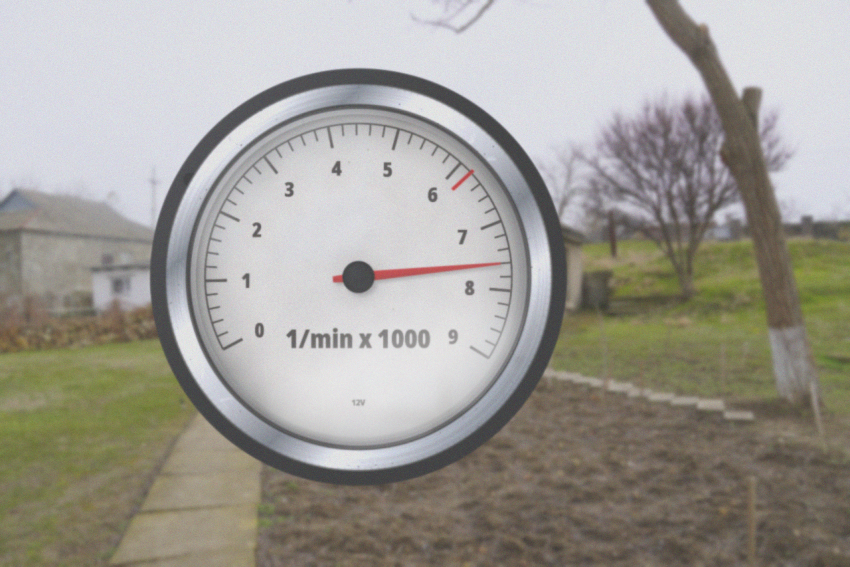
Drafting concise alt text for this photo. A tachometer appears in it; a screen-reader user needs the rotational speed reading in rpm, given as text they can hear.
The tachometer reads 7600 rpm
